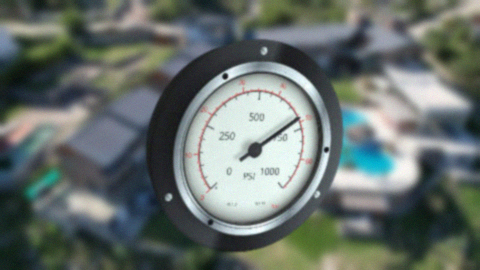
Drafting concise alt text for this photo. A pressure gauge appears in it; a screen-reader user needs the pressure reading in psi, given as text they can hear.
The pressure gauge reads 700 psi
